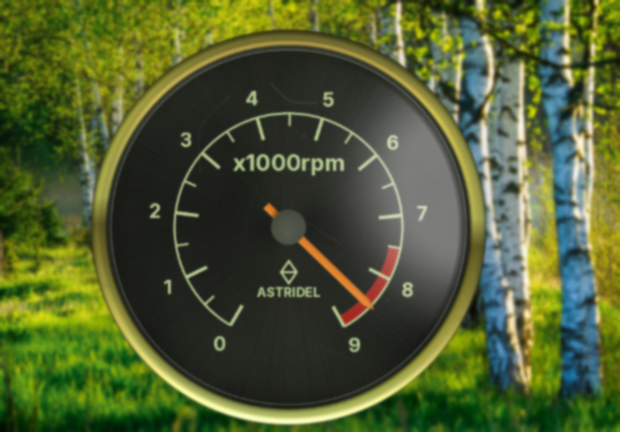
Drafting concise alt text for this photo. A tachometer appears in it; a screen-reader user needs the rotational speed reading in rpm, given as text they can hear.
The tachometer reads 8500 rpm
